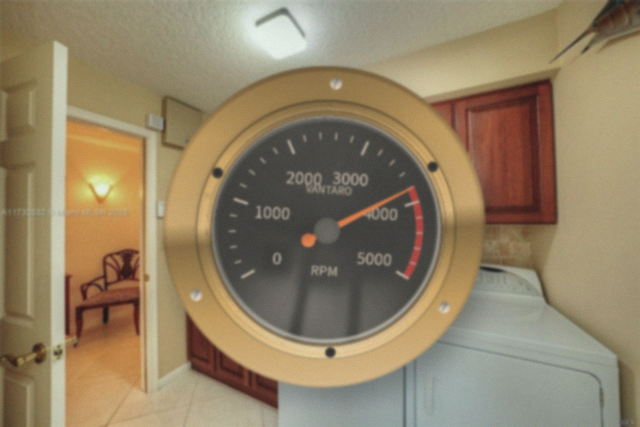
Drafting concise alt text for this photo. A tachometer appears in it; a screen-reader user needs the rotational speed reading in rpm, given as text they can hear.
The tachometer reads 3800 rpm
